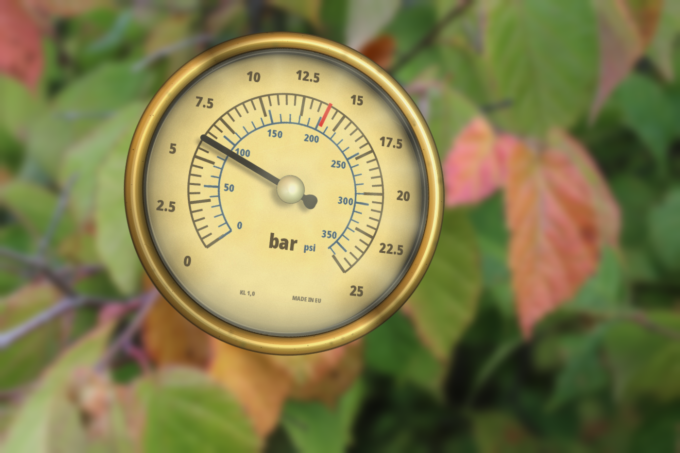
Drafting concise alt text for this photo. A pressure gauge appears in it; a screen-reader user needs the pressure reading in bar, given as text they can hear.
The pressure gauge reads 6 bar
